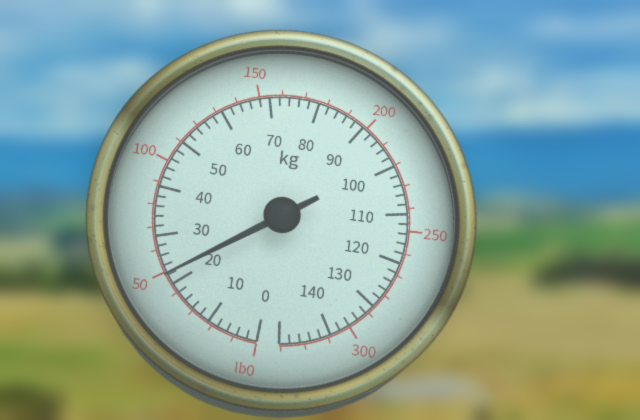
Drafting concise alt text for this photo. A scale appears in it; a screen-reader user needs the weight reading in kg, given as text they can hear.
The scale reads 22 kg
